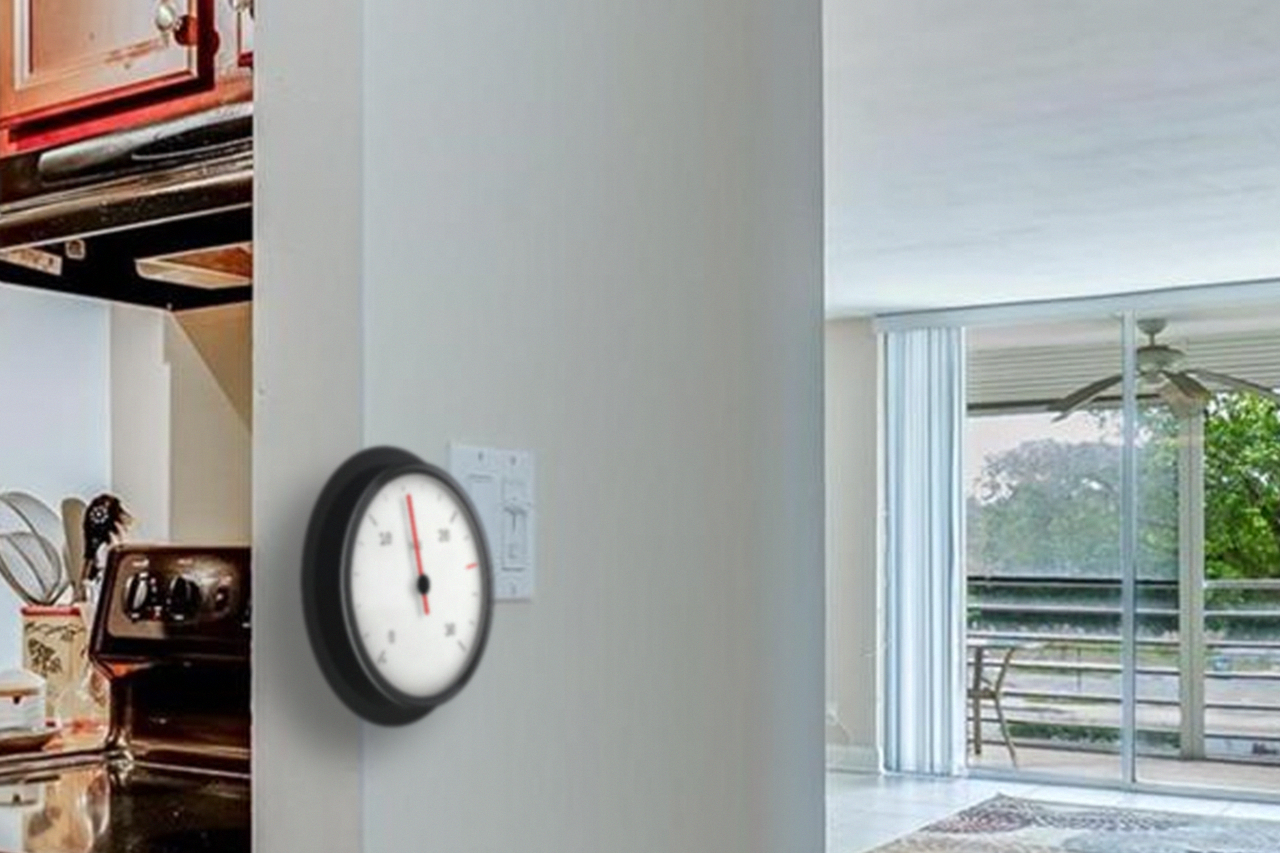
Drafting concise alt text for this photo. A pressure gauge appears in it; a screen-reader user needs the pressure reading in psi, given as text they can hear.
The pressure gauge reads 14 psi
